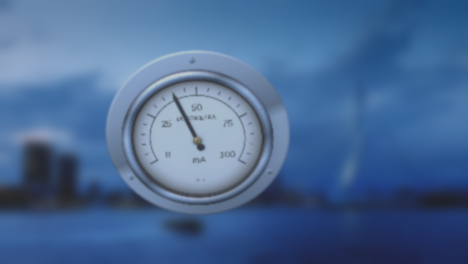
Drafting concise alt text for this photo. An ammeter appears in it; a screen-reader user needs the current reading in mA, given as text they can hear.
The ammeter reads 40 mA
